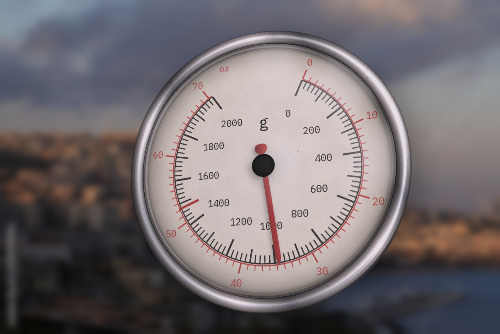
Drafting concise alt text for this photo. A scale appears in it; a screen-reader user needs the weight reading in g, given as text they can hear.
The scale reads 980 g
